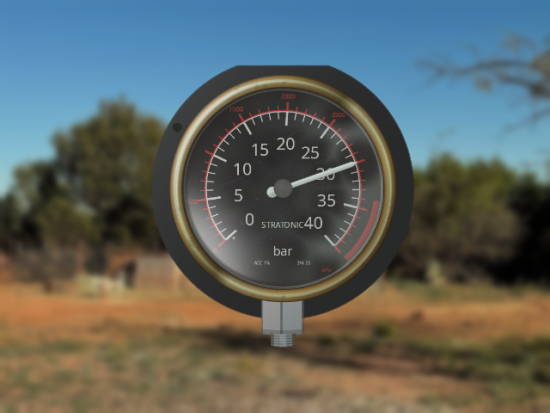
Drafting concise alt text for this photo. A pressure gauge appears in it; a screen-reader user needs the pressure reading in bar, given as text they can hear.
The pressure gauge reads 30 bar
